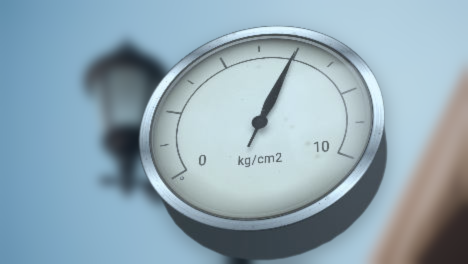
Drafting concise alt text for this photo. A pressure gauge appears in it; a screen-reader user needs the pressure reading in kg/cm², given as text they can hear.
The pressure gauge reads 6 kg/cm²
